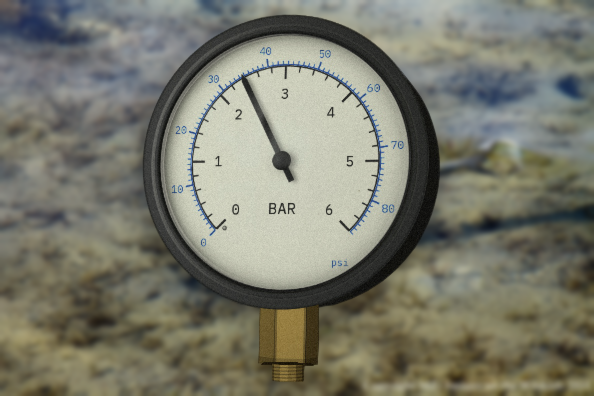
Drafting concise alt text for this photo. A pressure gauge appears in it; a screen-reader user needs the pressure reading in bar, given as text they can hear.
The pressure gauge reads 2.4 bar
